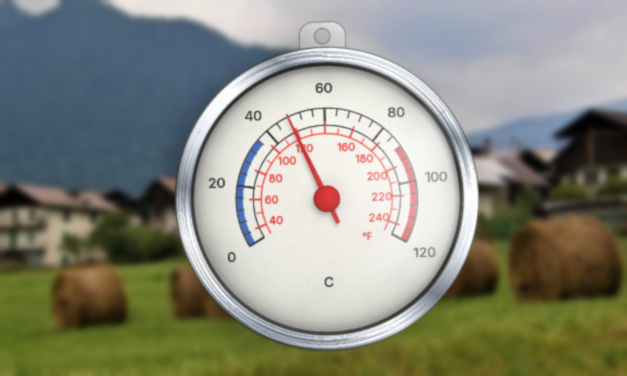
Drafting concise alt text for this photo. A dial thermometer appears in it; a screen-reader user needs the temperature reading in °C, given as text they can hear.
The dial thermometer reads 48 °C
